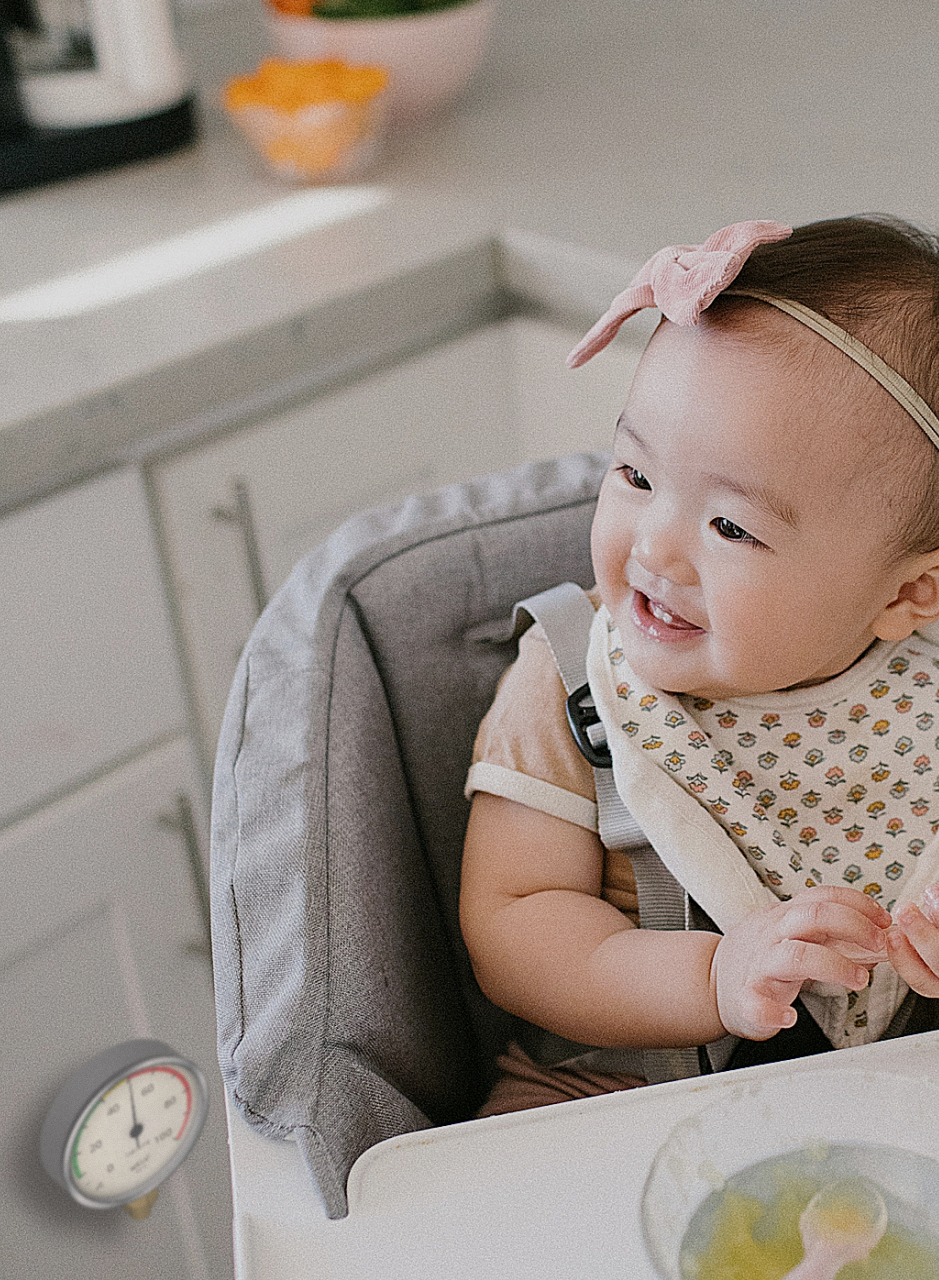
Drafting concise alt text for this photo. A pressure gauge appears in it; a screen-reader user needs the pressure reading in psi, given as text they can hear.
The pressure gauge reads 50 psi
